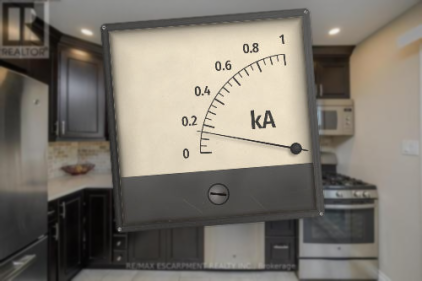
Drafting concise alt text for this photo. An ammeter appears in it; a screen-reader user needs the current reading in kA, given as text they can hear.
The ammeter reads 0.15 kA
